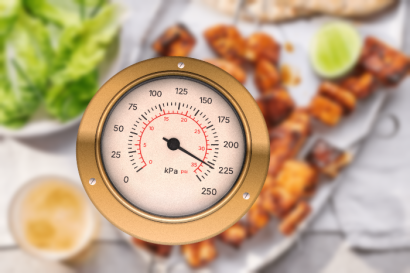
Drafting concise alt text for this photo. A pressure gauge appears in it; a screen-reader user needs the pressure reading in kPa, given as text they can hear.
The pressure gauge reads 230 kPa
